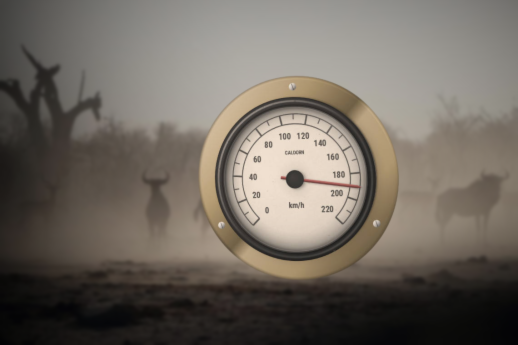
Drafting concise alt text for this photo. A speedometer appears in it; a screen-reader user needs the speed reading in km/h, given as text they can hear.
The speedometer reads 190 km/h
